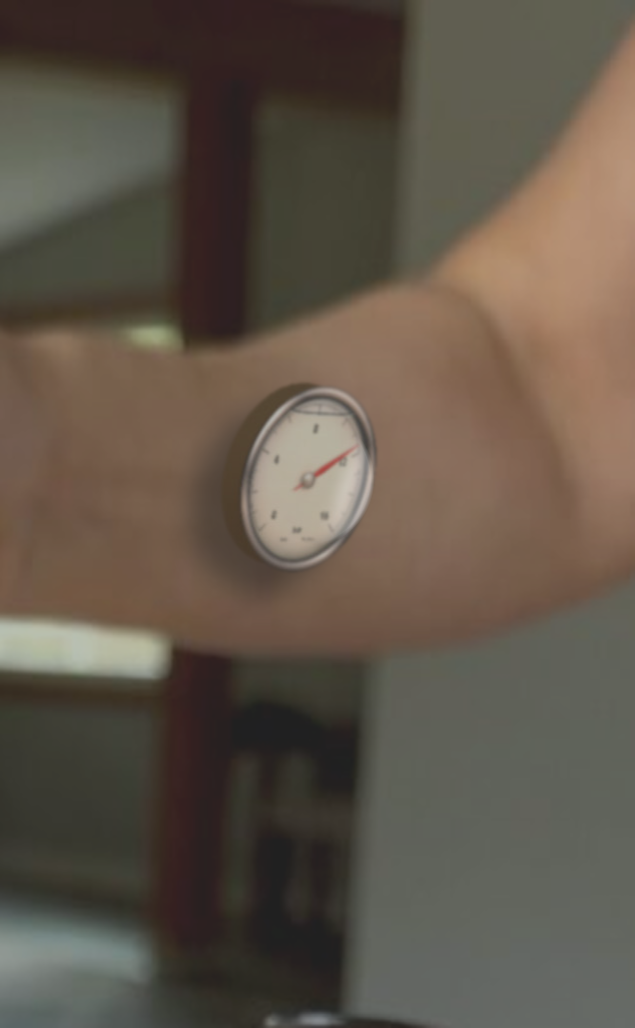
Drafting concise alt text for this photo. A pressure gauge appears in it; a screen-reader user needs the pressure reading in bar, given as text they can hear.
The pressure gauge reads 11.5 bar
